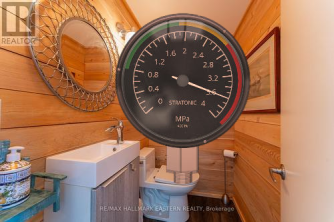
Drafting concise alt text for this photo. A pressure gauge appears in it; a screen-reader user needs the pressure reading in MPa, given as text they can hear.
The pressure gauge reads 3.6 MPa
